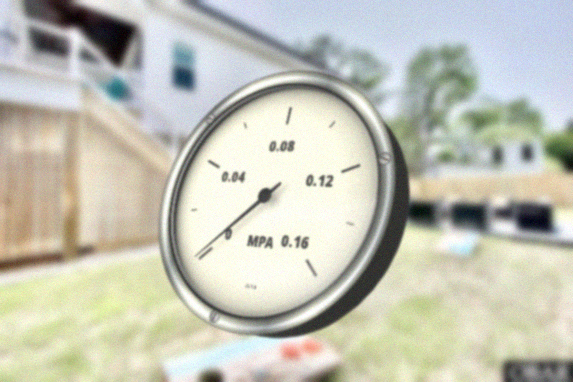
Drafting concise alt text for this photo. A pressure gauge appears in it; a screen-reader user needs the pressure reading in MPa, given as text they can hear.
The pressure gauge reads 0 MPa
